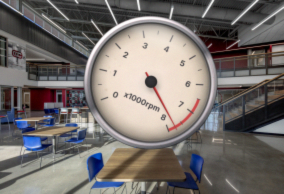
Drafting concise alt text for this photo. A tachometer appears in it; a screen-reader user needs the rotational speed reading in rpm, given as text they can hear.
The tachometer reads 7750 rpm
